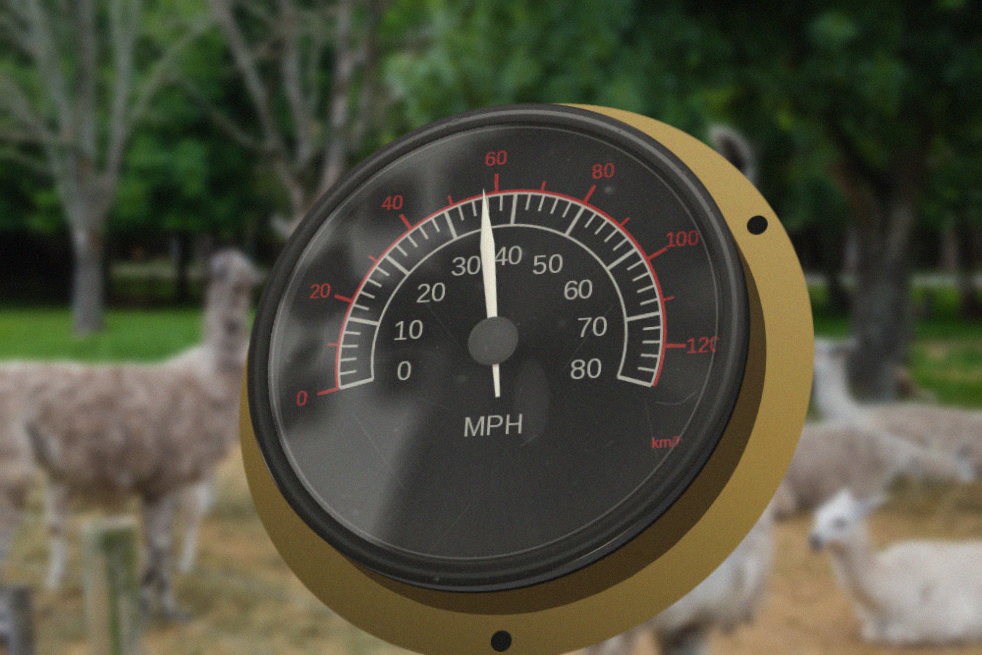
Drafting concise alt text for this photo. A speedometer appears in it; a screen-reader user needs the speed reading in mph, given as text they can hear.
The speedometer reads 36 mph
